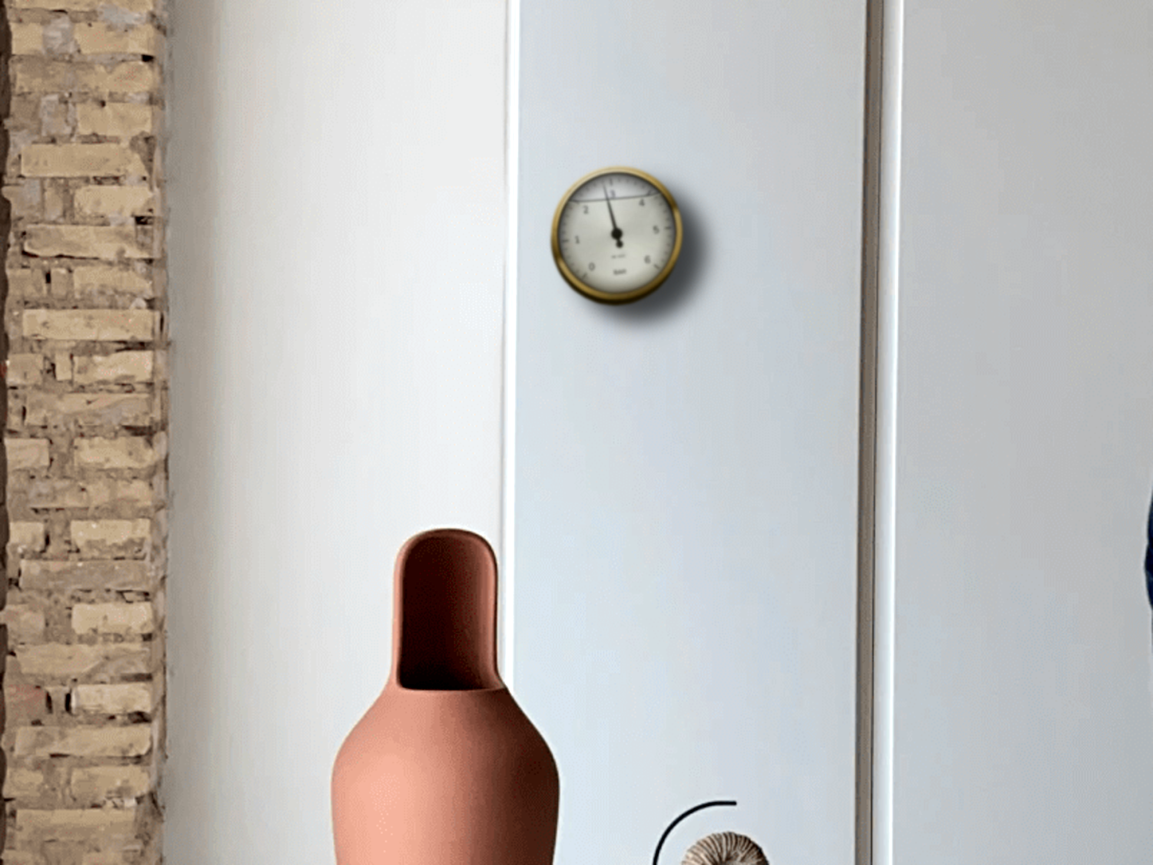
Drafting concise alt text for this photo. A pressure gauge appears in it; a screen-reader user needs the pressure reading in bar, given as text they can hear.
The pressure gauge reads 2.8 bar
